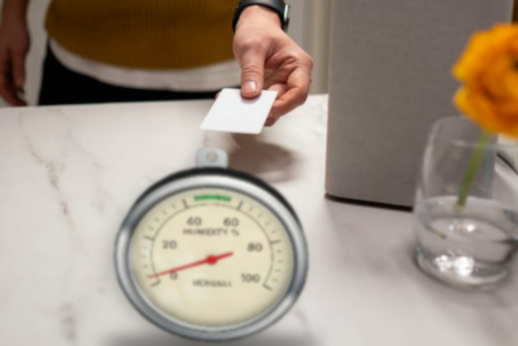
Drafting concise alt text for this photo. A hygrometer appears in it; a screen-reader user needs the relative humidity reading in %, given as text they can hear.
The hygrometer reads 4 %
